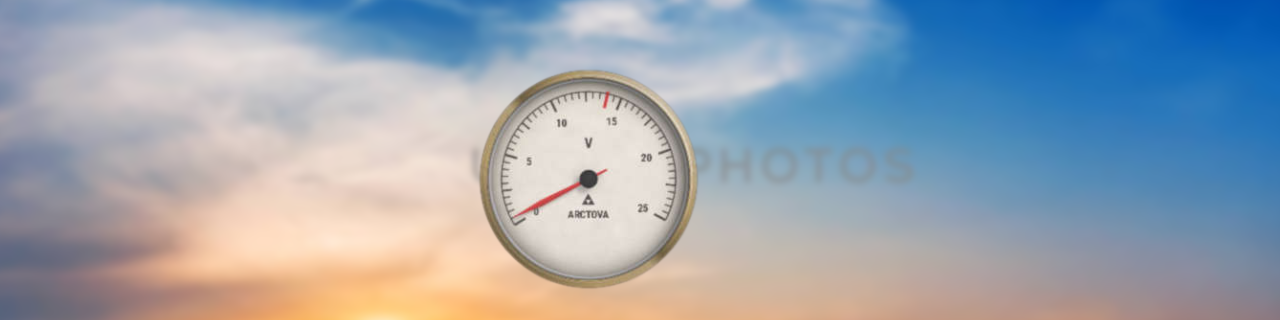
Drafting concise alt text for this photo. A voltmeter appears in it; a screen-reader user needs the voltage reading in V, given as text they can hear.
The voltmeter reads 0.5 V
